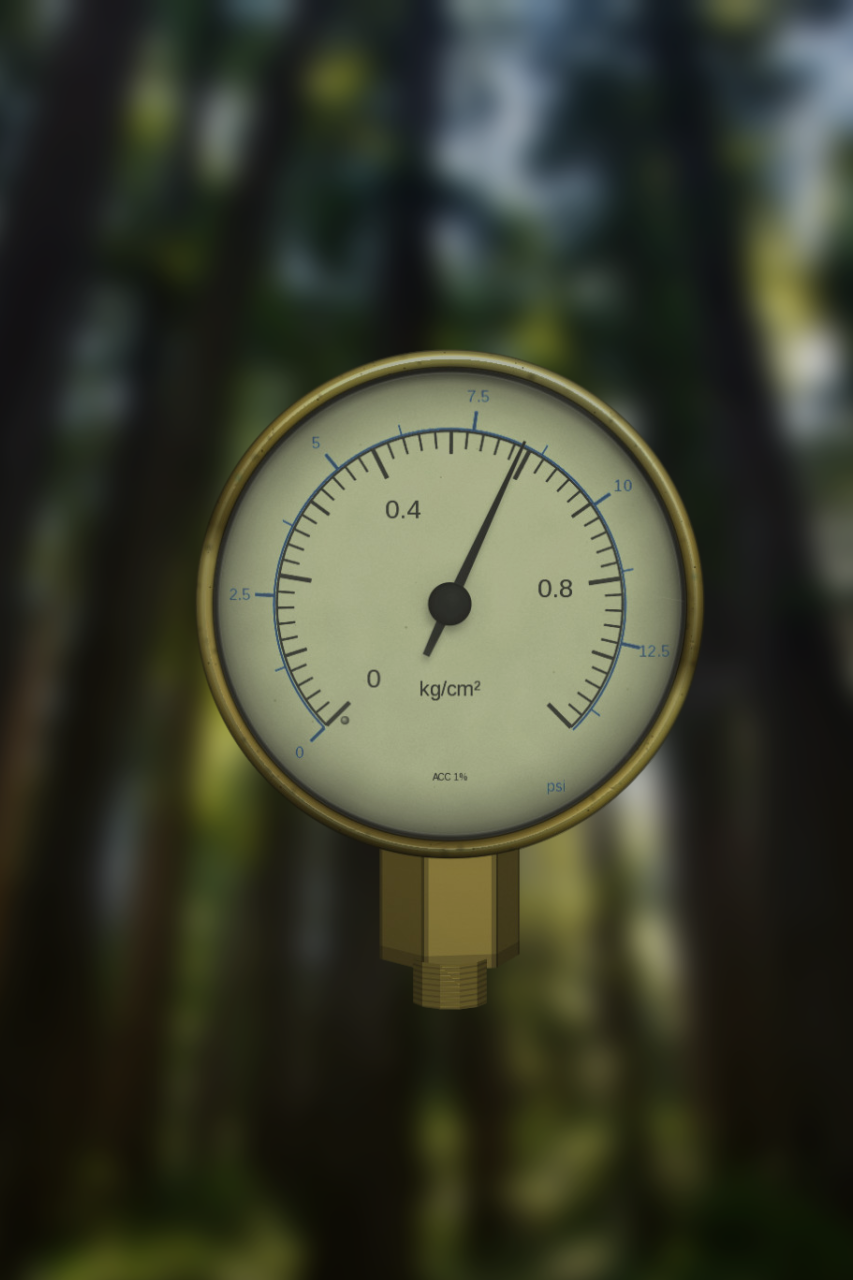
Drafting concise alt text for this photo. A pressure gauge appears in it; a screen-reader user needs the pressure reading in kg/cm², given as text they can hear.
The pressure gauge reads 0.59 kg/cm²
